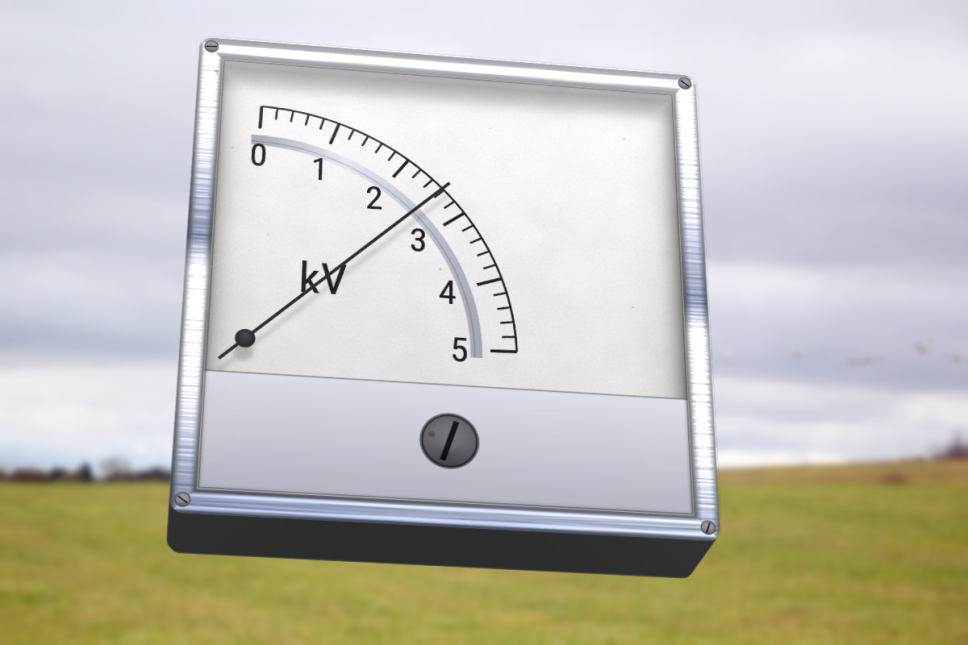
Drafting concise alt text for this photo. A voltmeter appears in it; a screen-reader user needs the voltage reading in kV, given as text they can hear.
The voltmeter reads 2.6 kV
